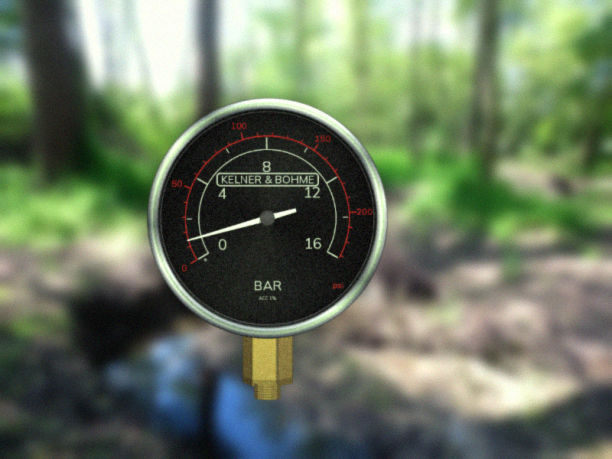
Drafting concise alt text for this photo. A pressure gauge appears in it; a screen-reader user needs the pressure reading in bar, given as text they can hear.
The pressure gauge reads 1 bar
